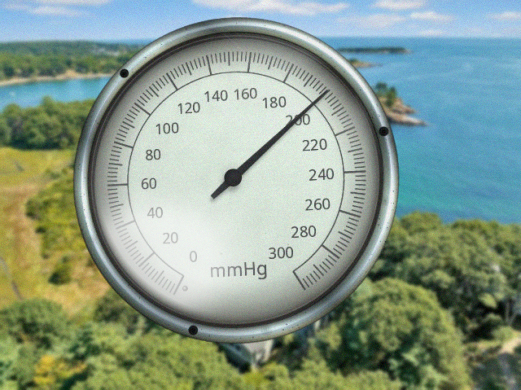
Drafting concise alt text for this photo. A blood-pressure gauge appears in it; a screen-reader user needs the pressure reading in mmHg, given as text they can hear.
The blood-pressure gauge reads 200 mmHg
